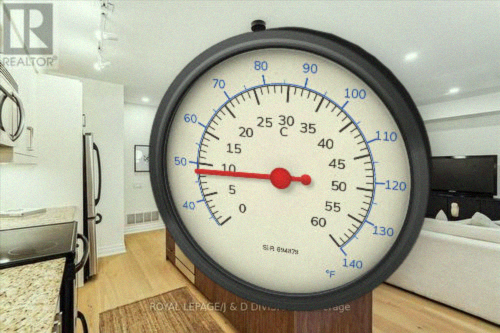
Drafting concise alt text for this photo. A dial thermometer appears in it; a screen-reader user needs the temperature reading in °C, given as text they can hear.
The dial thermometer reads 9 °C
